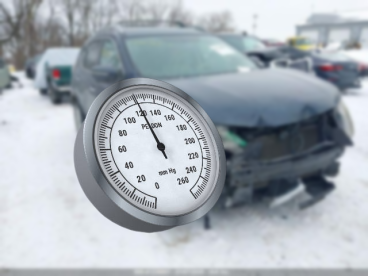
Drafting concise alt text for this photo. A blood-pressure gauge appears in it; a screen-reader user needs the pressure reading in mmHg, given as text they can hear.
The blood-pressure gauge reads 120 mmHg
